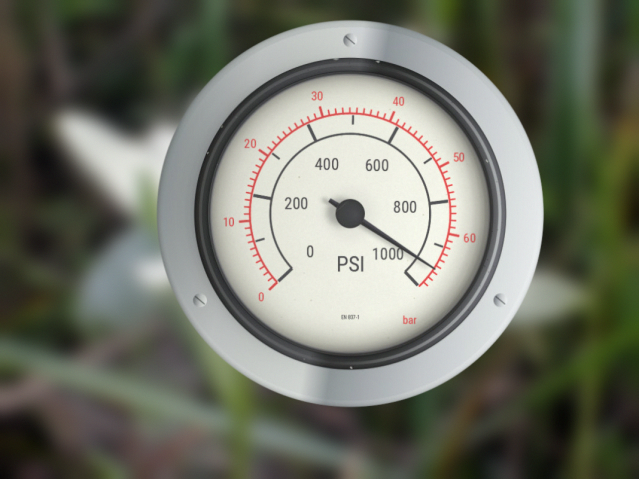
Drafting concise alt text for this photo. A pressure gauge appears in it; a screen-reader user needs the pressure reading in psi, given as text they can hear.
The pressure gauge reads 950 psi
